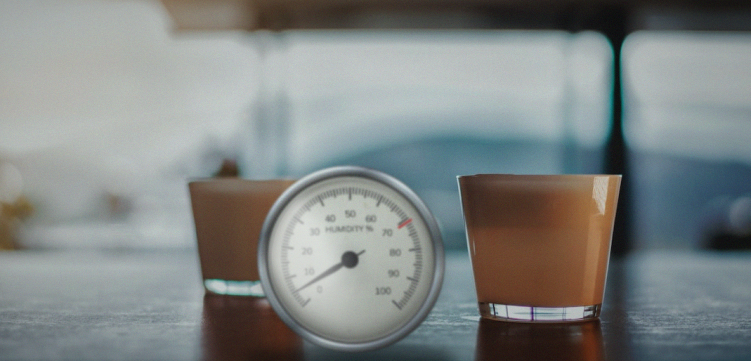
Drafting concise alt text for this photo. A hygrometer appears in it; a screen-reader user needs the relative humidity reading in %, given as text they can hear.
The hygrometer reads 5 %
